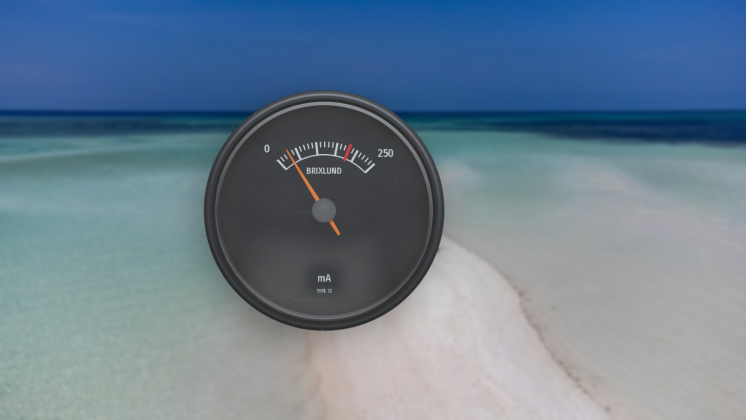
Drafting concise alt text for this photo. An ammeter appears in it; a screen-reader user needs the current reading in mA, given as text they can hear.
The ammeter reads 30 mA
